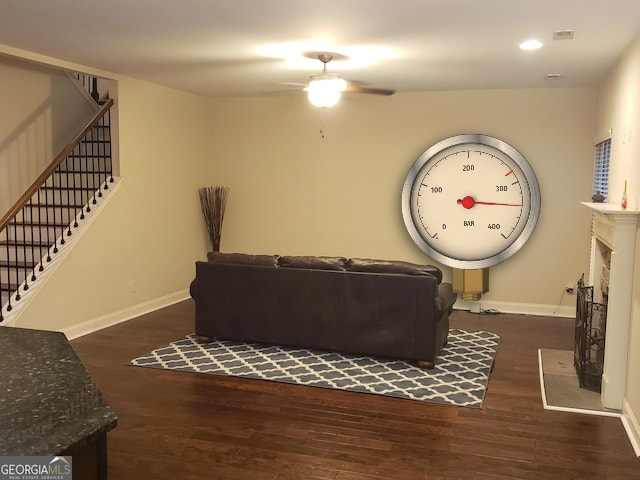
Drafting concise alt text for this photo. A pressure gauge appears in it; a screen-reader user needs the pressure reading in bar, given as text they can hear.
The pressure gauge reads 340 bar
